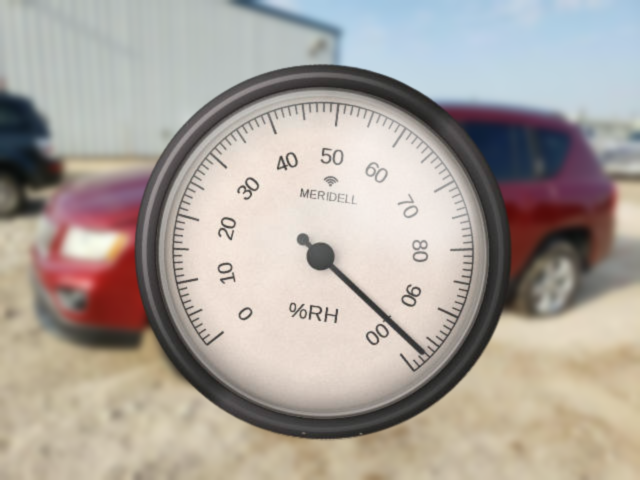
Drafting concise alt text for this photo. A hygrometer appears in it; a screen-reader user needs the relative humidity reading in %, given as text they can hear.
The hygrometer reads 97 %
